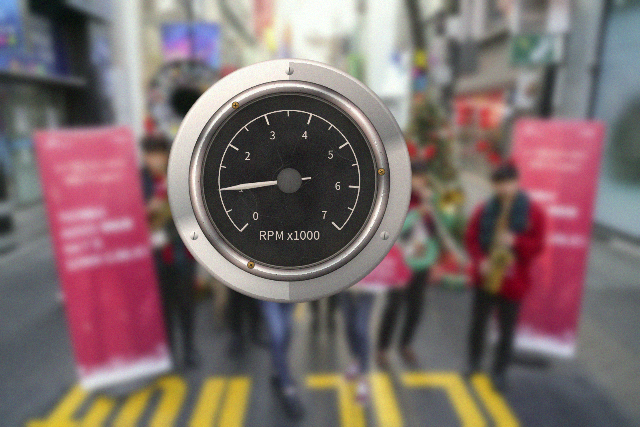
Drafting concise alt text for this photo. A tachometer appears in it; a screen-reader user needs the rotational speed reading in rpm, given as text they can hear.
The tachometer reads 1000 rpm
